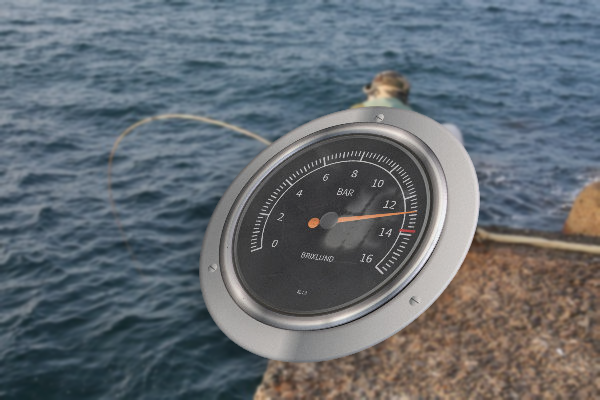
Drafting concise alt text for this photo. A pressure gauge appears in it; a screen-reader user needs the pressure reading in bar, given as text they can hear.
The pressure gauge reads 13 bar
